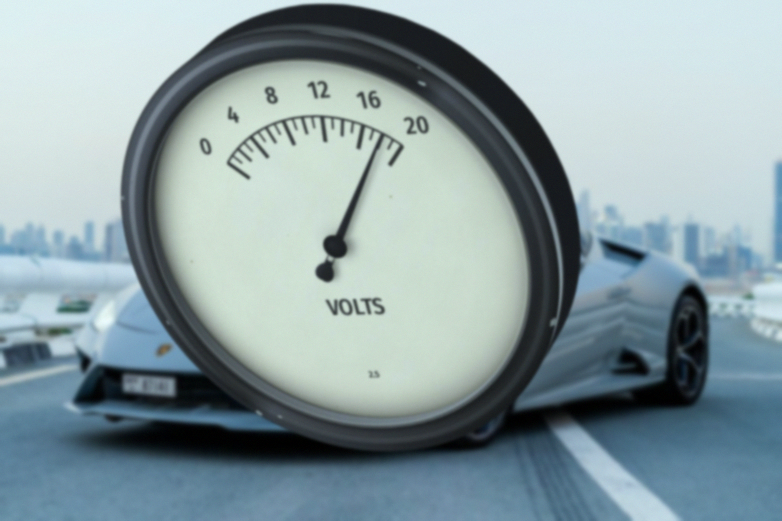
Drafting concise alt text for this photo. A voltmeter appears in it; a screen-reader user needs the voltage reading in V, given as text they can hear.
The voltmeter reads 18 V
